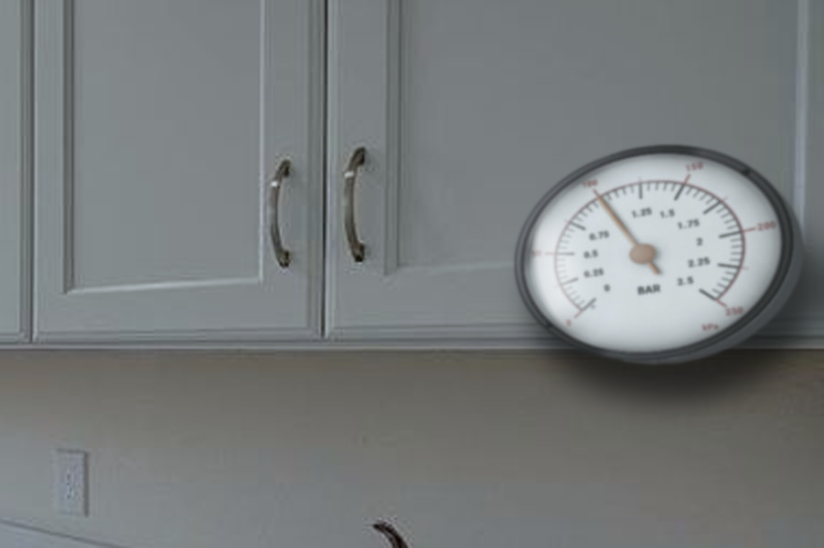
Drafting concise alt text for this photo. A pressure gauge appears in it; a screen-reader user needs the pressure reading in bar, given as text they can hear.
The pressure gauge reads 1 bar
